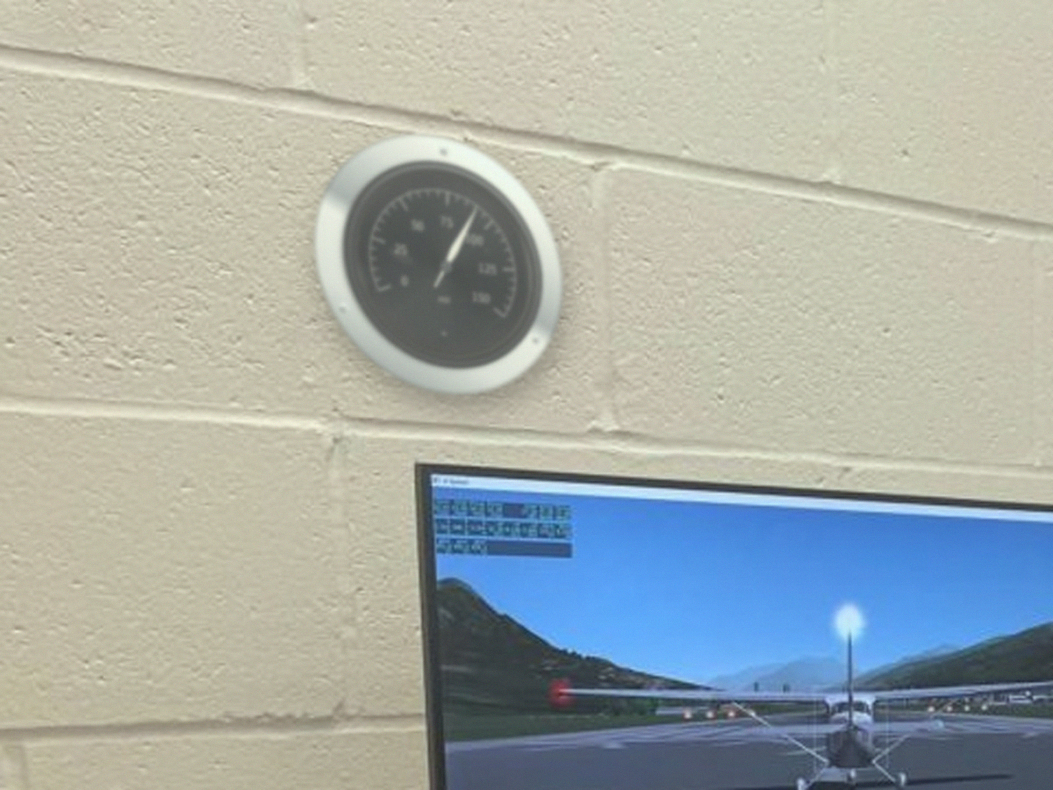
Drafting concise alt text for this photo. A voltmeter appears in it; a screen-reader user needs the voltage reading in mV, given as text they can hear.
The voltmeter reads 90 mV
